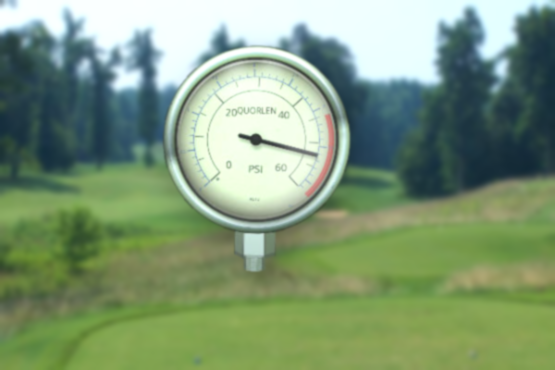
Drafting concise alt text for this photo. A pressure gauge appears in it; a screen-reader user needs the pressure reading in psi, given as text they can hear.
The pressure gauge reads 52.5 psi
